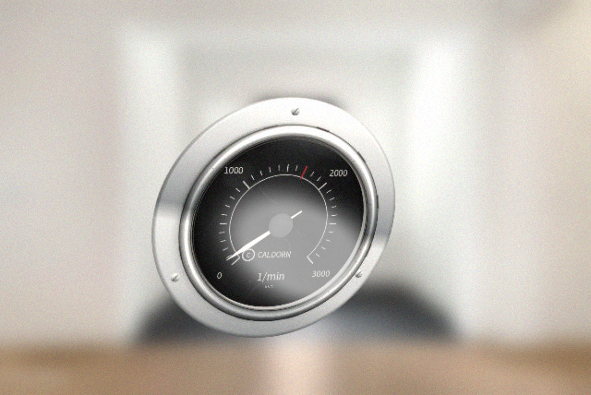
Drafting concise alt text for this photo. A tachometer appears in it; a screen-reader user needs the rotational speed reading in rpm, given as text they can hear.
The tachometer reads 100 rpm
